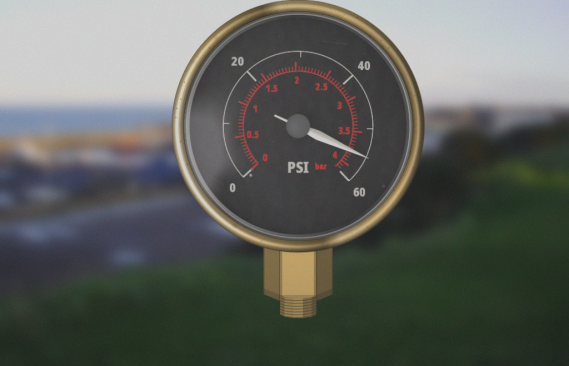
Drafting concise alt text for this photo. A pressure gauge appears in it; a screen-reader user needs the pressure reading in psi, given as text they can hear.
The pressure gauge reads 55 psi
